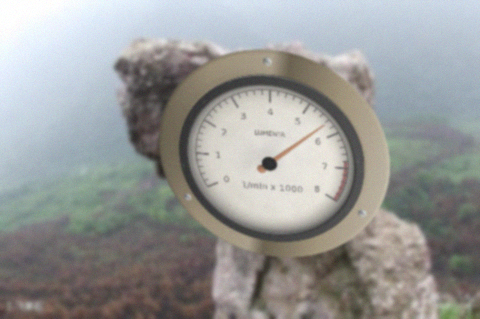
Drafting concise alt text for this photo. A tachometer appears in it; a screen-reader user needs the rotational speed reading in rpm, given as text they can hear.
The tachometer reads 5600 rpm
